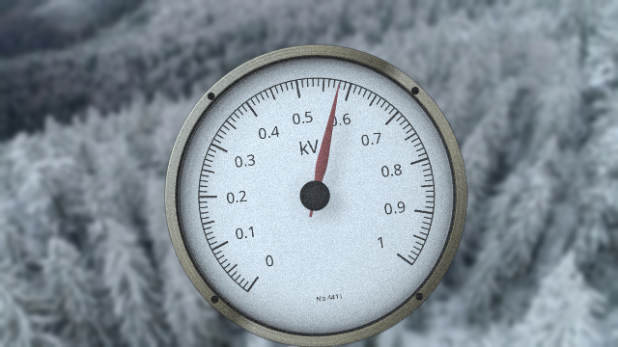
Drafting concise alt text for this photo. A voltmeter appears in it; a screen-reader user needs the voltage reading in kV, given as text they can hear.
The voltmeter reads 0.58 kV
